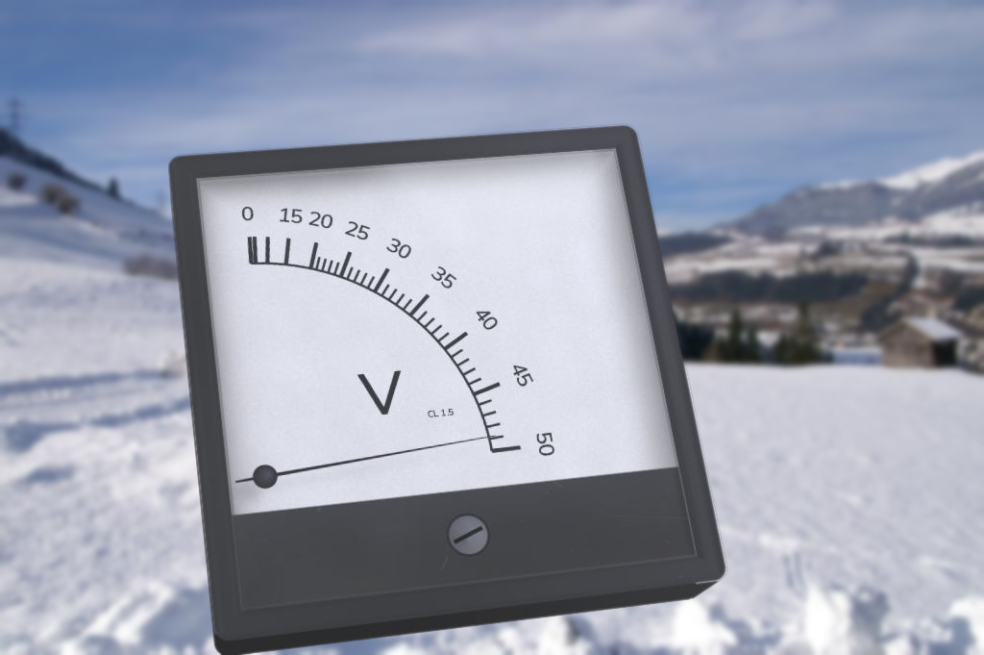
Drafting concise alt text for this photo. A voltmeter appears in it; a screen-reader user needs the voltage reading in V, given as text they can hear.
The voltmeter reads 49 V
